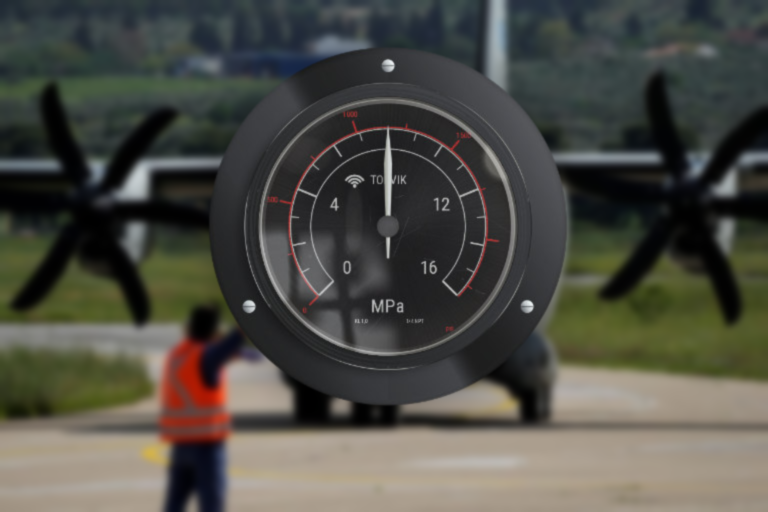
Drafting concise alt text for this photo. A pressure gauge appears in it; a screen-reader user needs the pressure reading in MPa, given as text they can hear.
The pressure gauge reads 8 MPa
